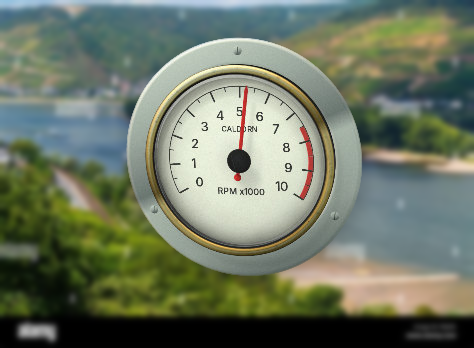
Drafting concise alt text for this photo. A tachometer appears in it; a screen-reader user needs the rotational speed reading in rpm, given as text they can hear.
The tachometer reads 5250 rpm
